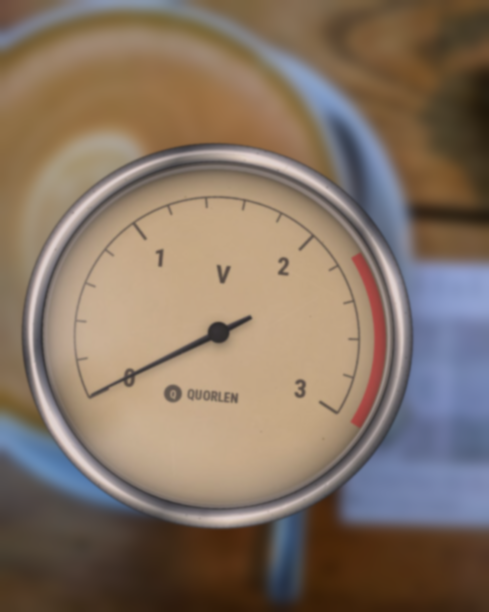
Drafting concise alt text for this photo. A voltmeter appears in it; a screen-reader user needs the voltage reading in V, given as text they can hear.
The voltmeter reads 0 V
